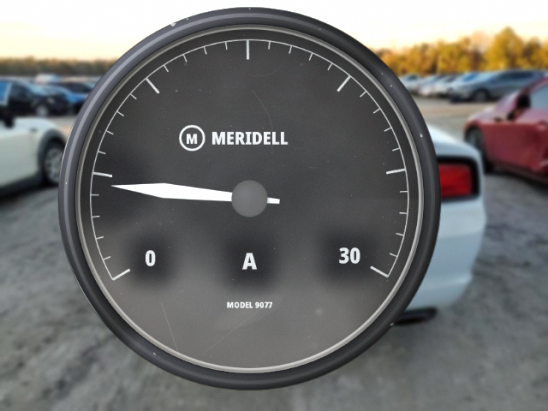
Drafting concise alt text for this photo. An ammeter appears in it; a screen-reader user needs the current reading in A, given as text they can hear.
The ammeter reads 4.5 A
